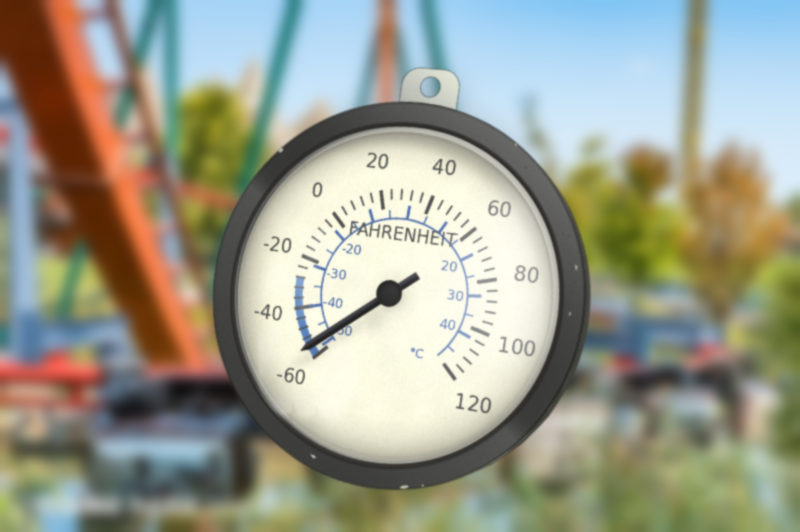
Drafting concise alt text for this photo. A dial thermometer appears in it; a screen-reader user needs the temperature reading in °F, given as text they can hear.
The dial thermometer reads -56 °F
